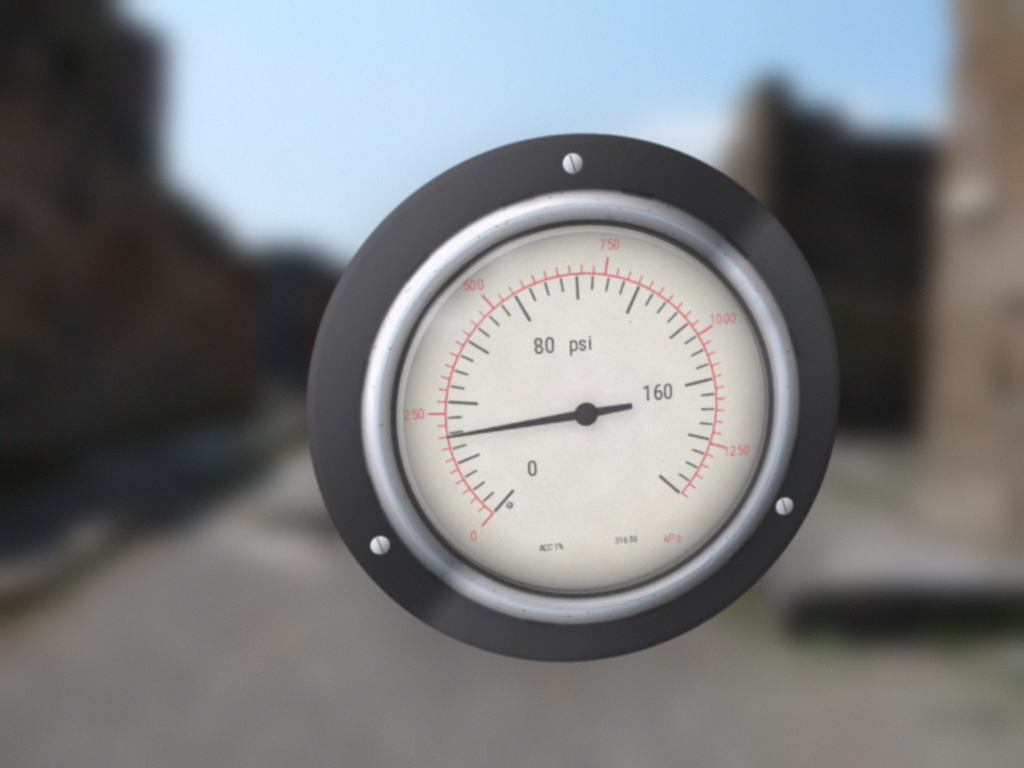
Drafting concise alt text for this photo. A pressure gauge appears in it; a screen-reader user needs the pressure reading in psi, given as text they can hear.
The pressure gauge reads 30 psi
